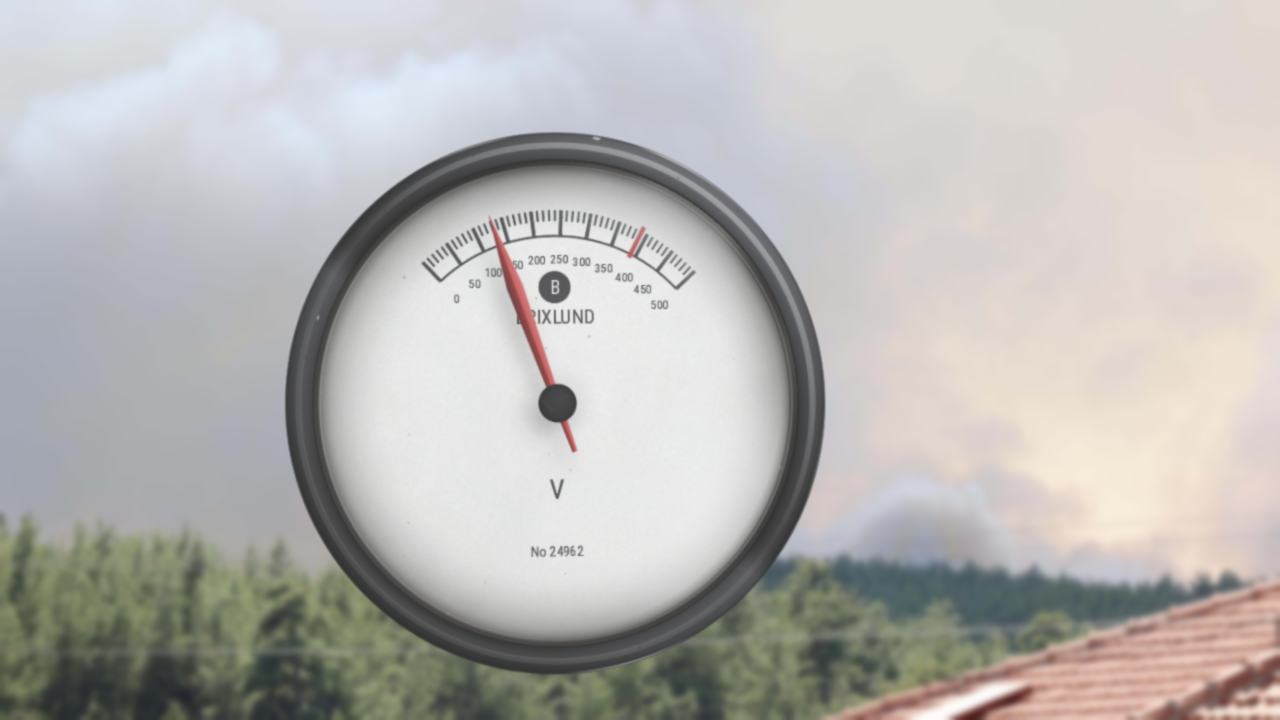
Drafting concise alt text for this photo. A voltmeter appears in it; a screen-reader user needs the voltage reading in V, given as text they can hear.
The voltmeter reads 130 V
